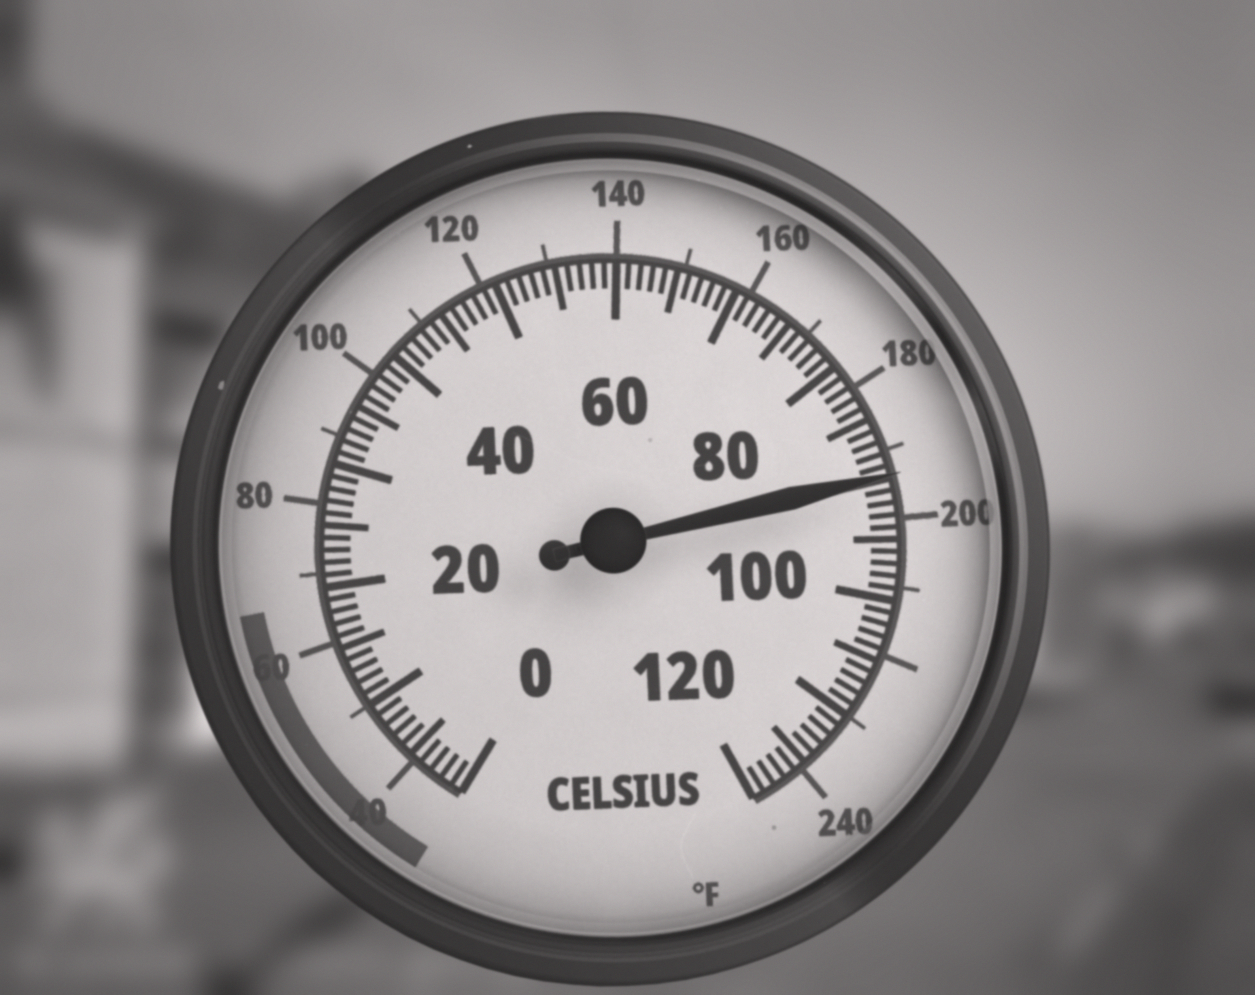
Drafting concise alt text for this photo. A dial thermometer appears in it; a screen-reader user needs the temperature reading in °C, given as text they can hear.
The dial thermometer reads 90 °C
